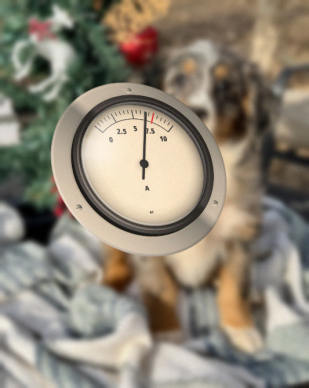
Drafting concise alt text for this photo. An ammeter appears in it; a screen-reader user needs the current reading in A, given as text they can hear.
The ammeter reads 6.5 A
